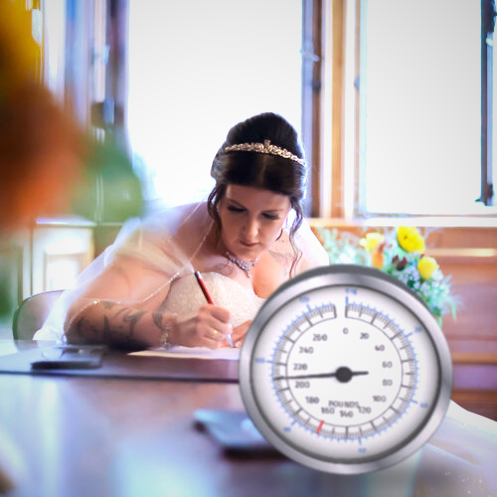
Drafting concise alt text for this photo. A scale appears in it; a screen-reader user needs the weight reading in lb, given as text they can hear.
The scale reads 210 lb
